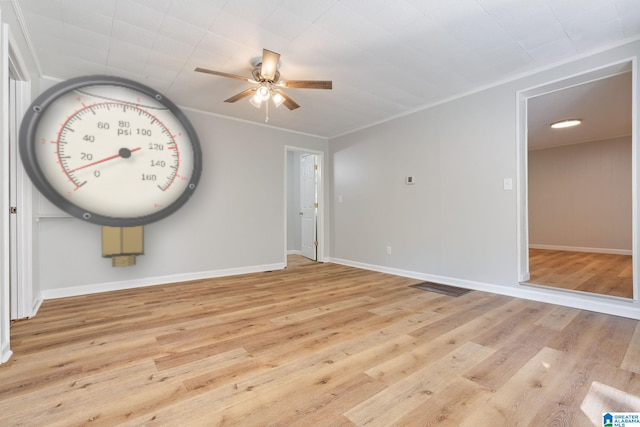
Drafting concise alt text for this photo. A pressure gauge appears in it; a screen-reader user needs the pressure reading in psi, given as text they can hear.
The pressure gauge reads 10 psi
